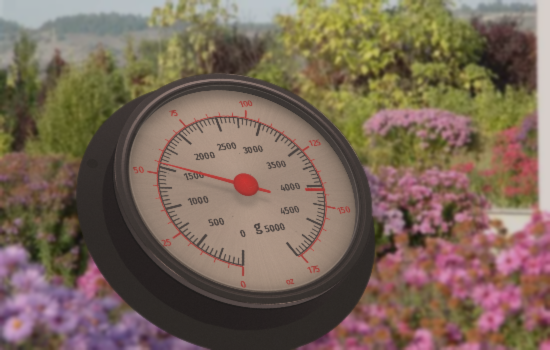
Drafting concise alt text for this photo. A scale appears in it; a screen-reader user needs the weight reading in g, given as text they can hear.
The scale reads 1500 g
